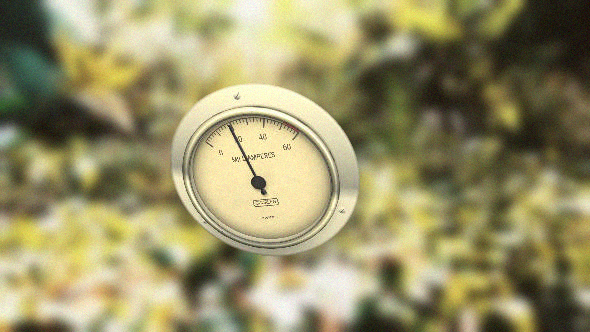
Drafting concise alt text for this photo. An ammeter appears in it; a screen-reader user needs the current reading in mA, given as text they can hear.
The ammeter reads 20 mA
